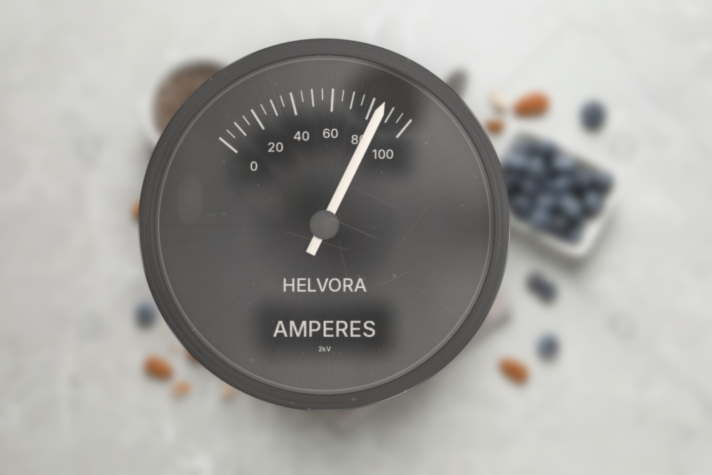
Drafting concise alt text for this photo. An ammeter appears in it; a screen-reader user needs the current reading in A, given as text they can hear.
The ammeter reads 85 A
